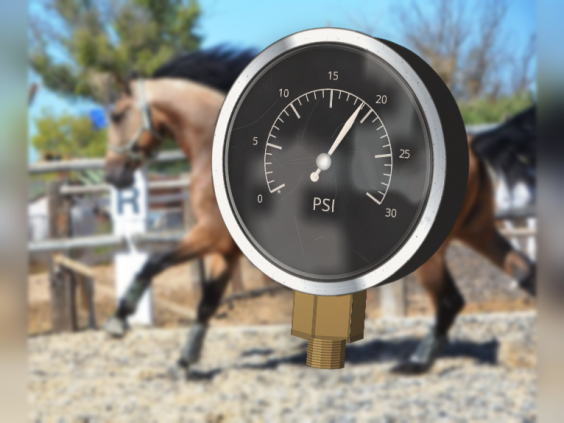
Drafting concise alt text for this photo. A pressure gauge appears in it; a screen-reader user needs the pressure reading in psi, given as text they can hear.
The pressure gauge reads 19 psi
